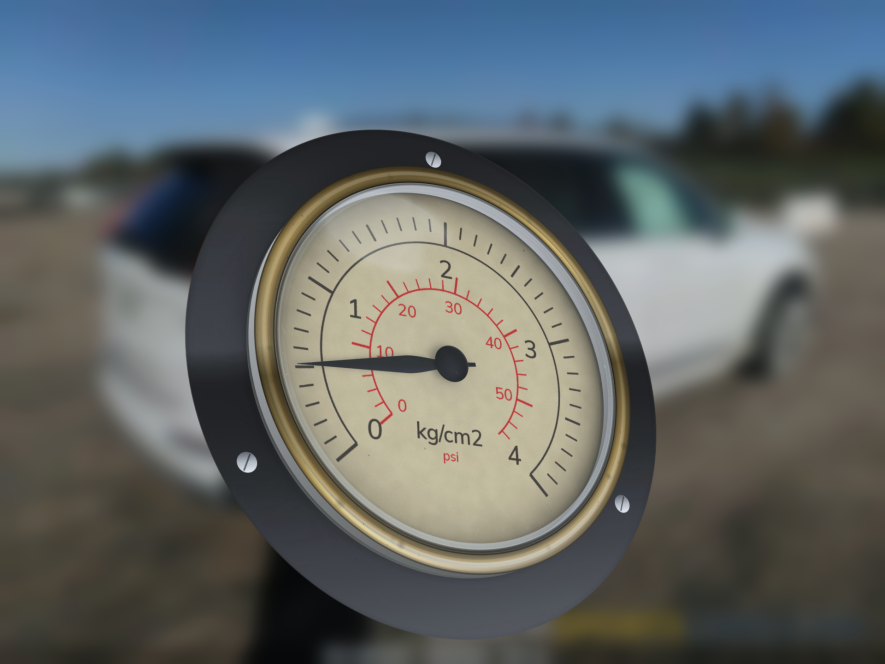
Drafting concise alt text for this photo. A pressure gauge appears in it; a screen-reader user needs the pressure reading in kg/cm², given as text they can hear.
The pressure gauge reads 0.5 kg/cm²
